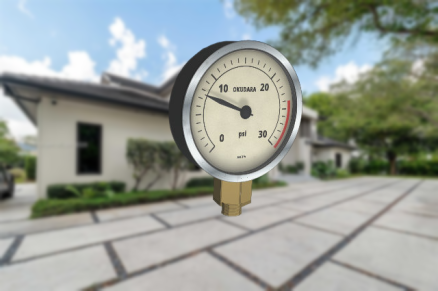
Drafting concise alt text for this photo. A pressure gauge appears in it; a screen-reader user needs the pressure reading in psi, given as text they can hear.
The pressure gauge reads 7.5 psi
